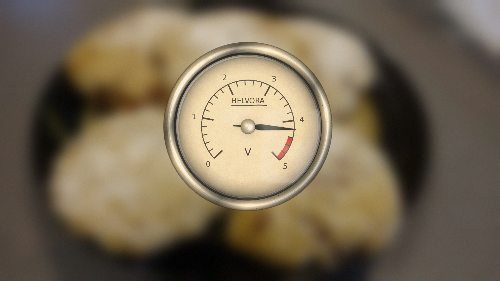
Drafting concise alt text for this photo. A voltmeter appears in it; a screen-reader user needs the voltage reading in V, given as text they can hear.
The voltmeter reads 4.2 V
